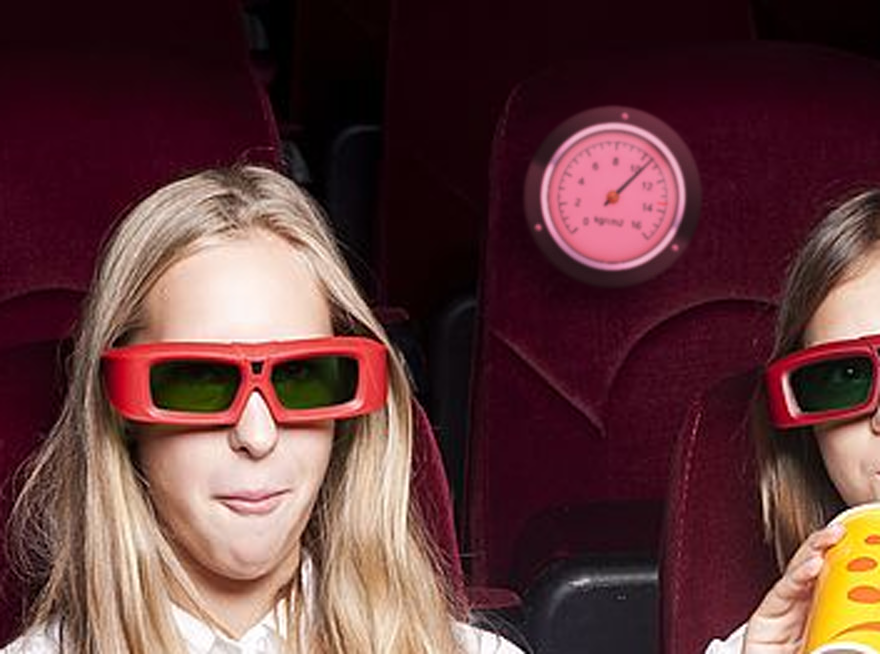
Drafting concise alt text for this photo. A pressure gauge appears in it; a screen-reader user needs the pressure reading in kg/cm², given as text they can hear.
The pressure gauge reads 10.5 kg/cm²
